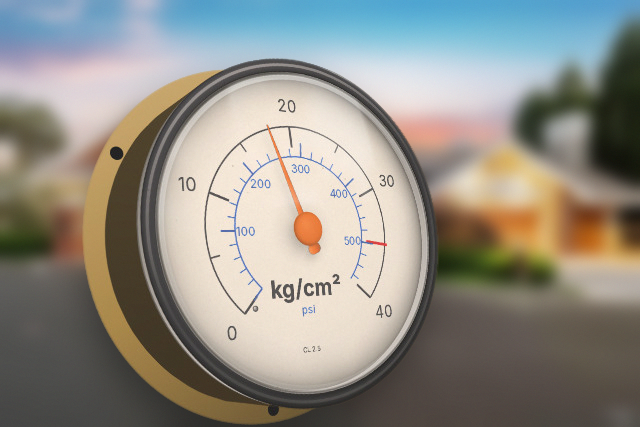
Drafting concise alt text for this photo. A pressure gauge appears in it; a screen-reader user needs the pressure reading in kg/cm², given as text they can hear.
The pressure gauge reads 17.5 kg/cm²
